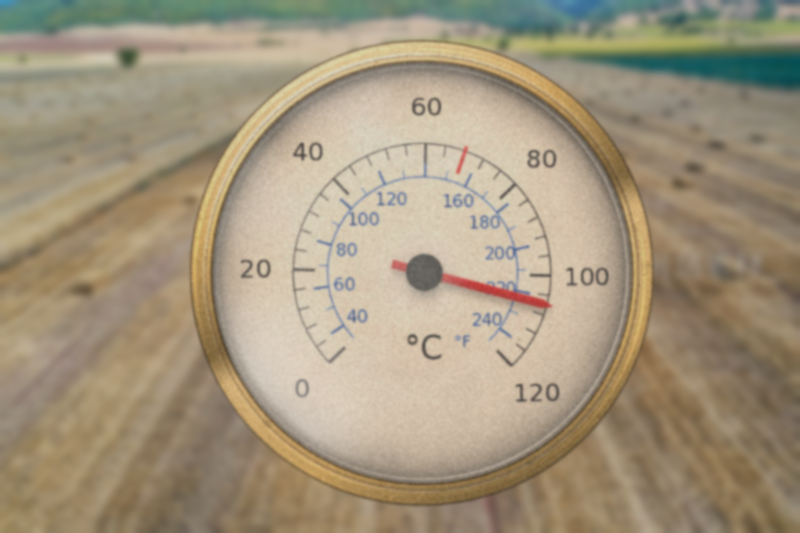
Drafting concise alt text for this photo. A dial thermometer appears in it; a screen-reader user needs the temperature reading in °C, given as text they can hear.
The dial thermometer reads 106 °C
